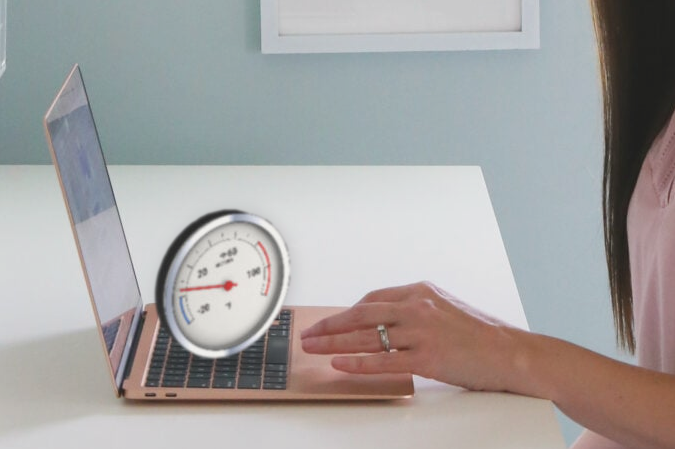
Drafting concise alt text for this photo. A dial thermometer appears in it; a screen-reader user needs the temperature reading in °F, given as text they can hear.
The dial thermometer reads 5 °F
